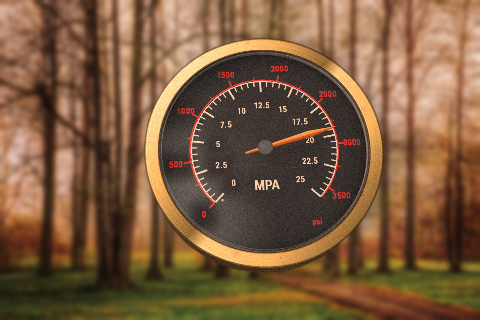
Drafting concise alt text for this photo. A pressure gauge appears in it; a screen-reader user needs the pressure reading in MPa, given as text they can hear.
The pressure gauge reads 19.5 MPa
